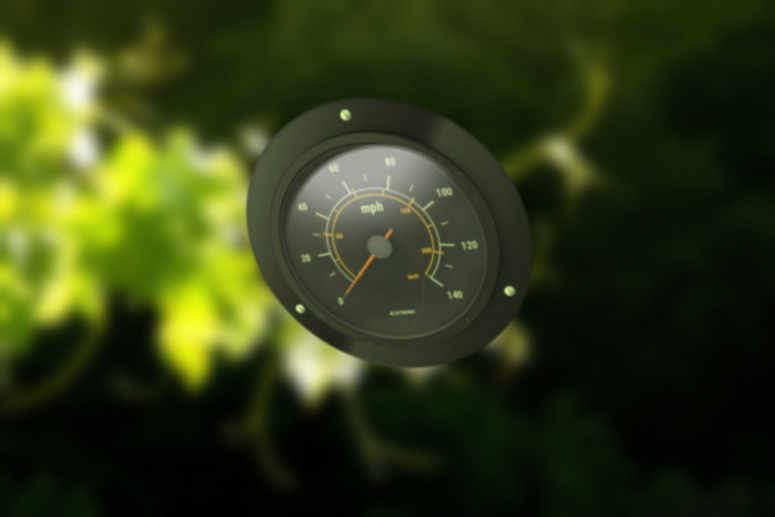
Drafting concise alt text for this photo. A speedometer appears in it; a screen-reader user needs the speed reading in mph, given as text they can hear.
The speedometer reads 0 mph
